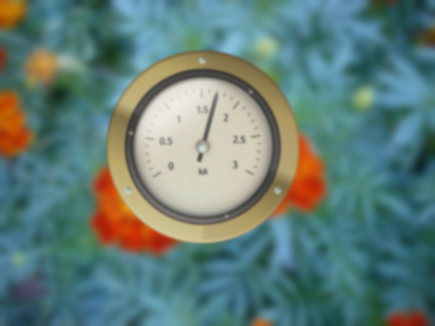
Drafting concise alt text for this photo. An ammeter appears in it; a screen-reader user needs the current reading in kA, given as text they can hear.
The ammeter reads 1.7 kA
